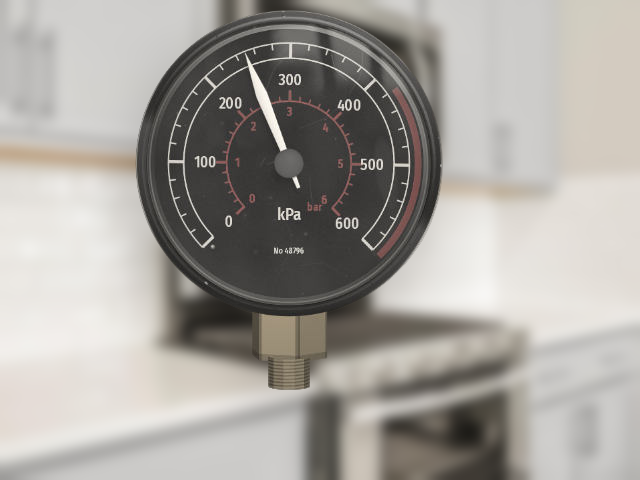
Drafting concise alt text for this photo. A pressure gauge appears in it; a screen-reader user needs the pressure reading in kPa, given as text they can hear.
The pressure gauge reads 250 kPa
